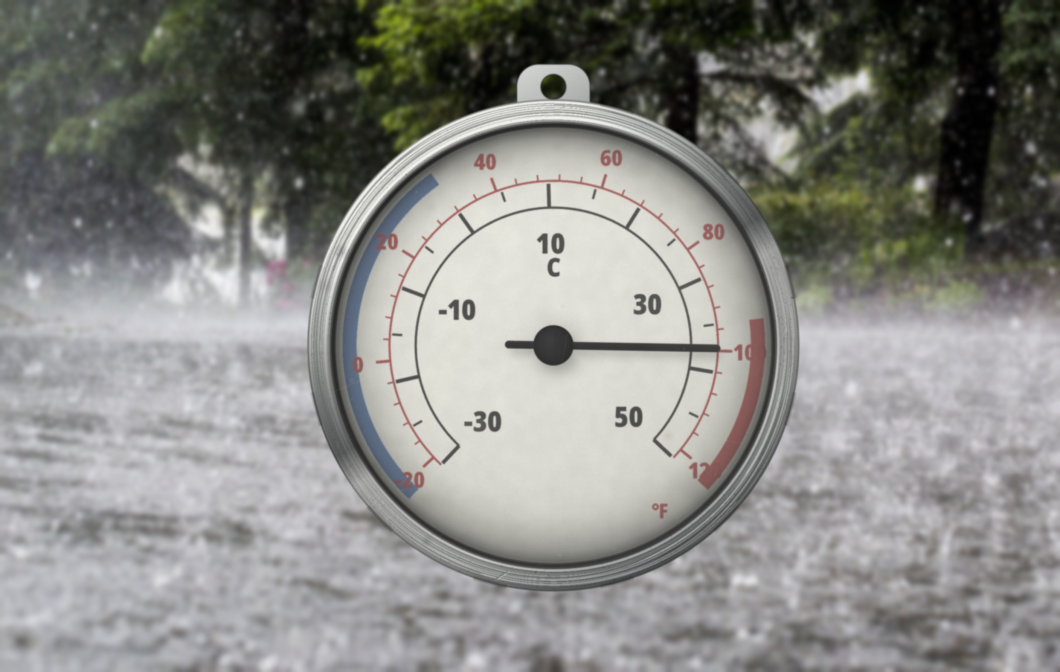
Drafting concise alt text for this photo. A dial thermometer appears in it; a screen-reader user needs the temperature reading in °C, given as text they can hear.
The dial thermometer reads 37.5 °C
